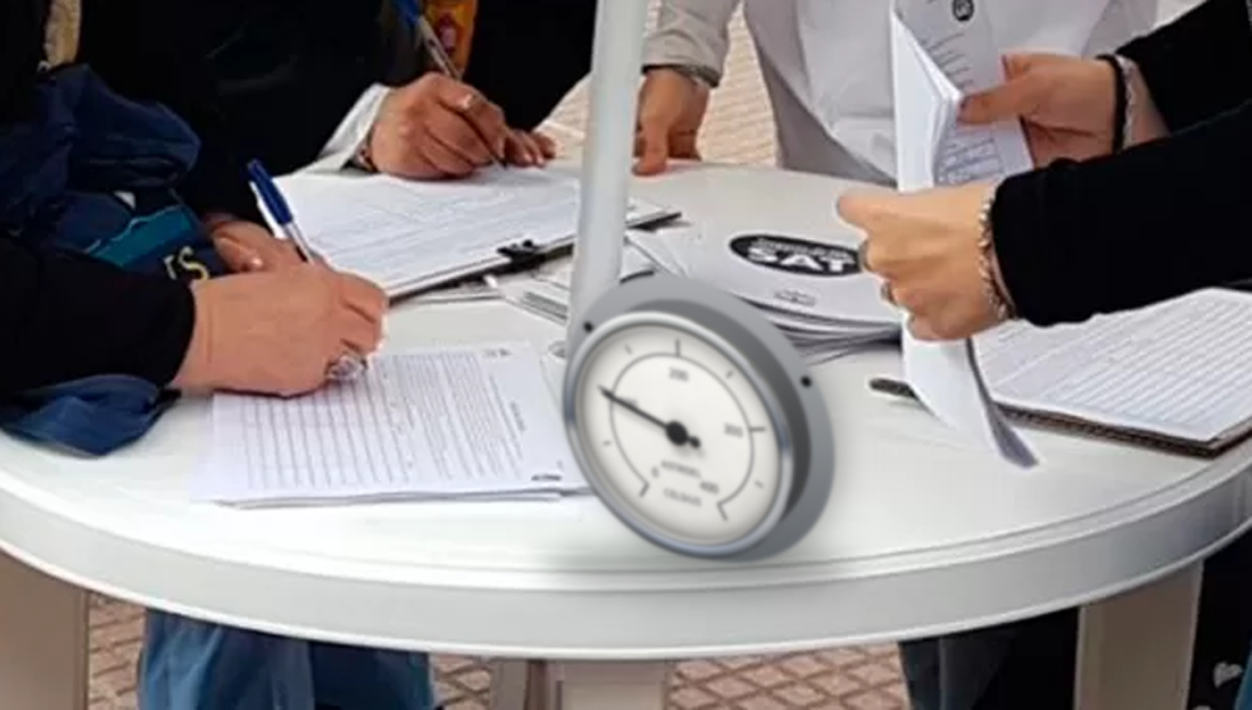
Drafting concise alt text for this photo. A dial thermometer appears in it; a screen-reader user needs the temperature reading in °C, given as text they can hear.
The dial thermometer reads 100 °C
